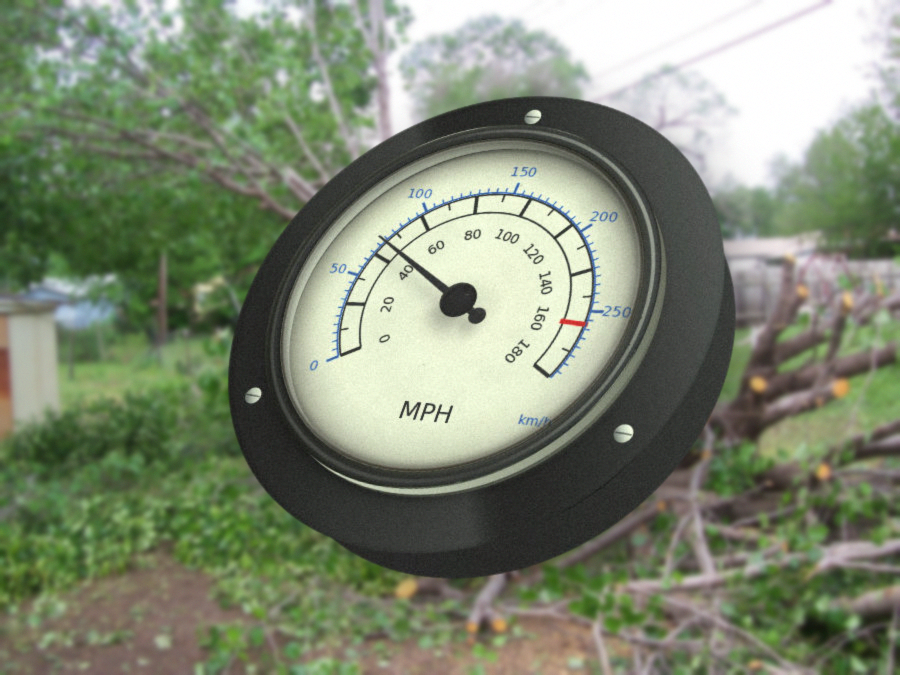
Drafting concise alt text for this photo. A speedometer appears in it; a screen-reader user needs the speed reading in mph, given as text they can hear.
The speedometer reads 45 mph
